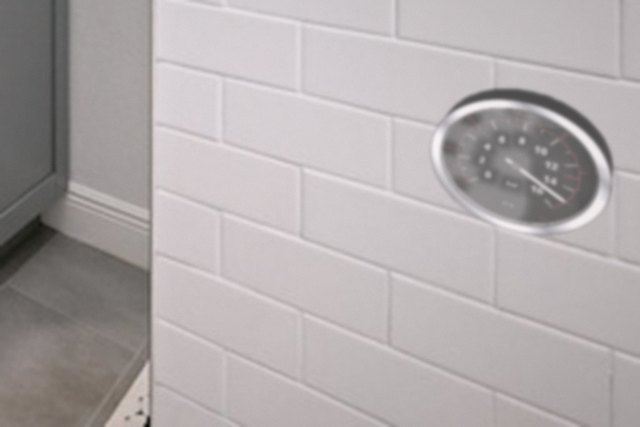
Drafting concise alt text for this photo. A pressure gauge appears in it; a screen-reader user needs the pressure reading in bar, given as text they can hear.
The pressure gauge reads 15 bar
